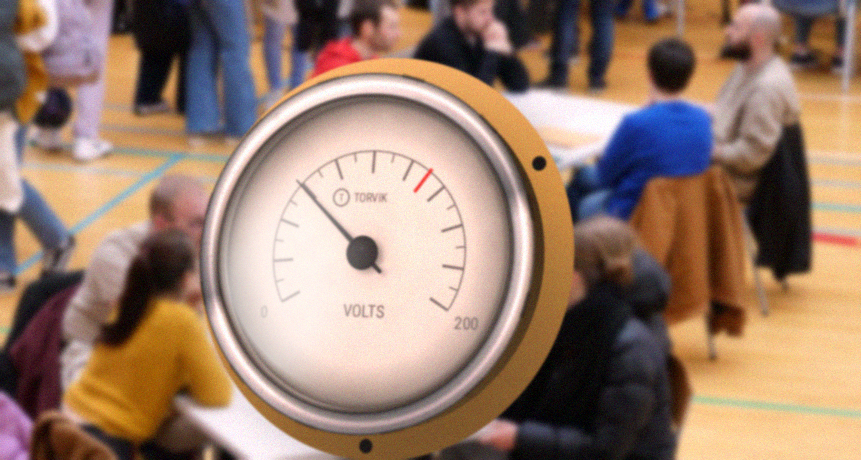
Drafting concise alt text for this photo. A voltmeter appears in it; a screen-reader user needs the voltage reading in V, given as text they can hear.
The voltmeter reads 60 V
